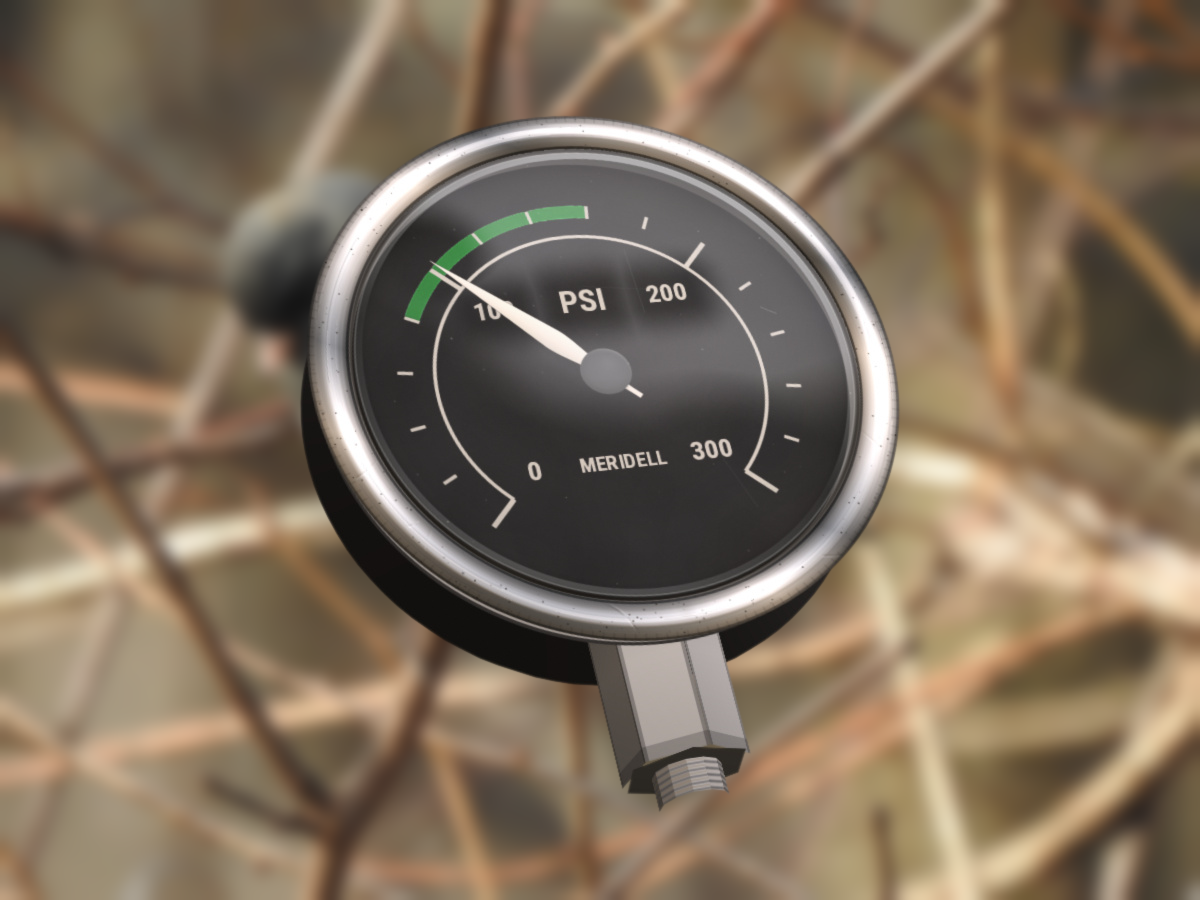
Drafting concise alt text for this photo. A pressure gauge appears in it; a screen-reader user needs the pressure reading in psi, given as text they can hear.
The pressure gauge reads 100 psi
